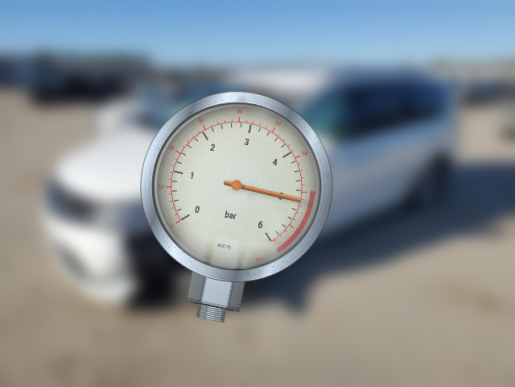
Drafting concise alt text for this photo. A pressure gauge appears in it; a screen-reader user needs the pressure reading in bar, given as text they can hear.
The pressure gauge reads 5 bar
